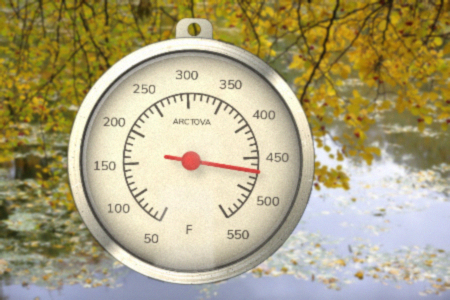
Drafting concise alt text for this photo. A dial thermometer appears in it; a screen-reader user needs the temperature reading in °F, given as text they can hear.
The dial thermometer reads 470 °F
